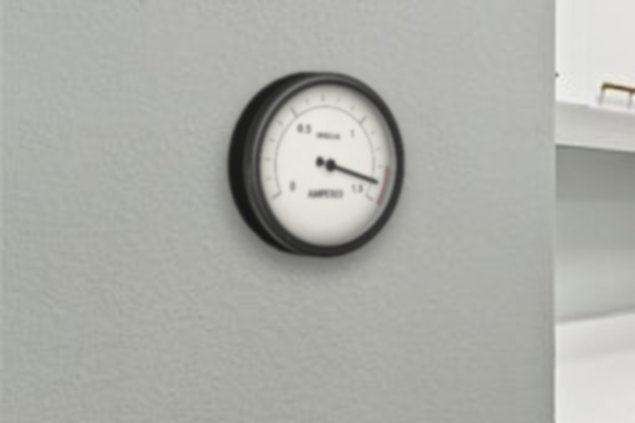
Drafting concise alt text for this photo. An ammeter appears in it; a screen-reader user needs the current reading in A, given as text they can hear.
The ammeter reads 1.4 A
